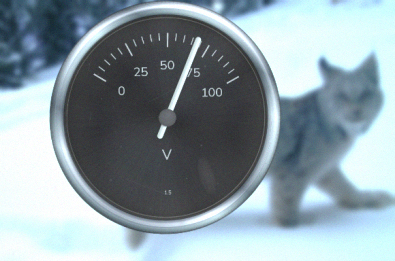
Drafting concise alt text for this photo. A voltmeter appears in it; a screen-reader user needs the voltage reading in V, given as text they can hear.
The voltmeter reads 67.5 V
